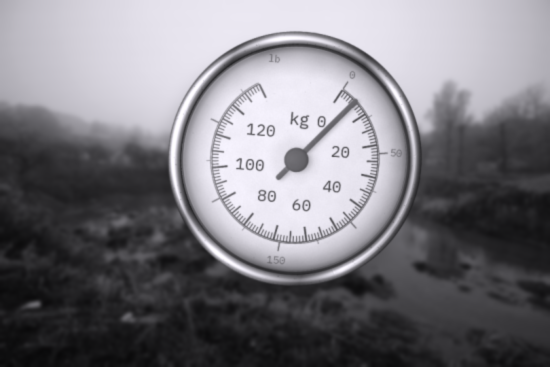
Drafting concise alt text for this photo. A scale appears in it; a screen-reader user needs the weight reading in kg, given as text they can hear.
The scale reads 5 kg
